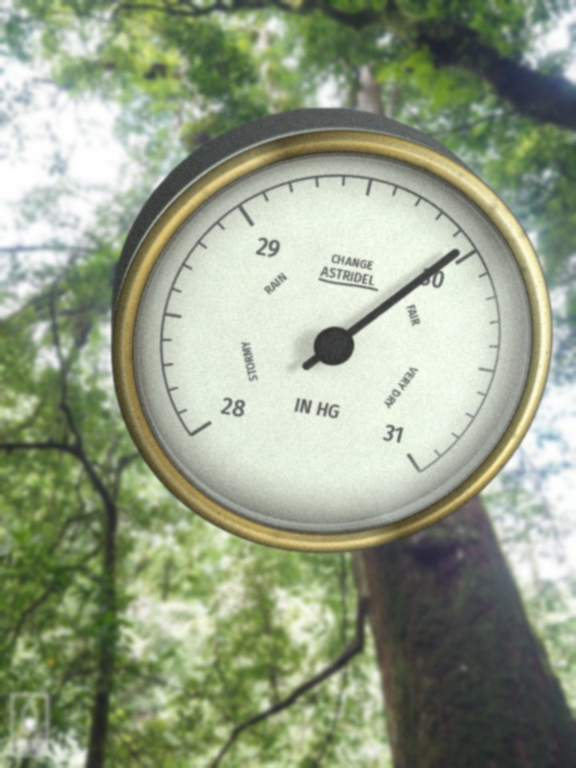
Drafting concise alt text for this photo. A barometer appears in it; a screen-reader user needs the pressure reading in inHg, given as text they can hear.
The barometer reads 29.95 inHg
